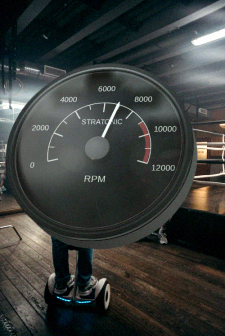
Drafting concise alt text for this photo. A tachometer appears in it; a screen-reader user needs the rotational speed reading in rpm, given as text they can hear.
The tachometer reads 7000 rpm
